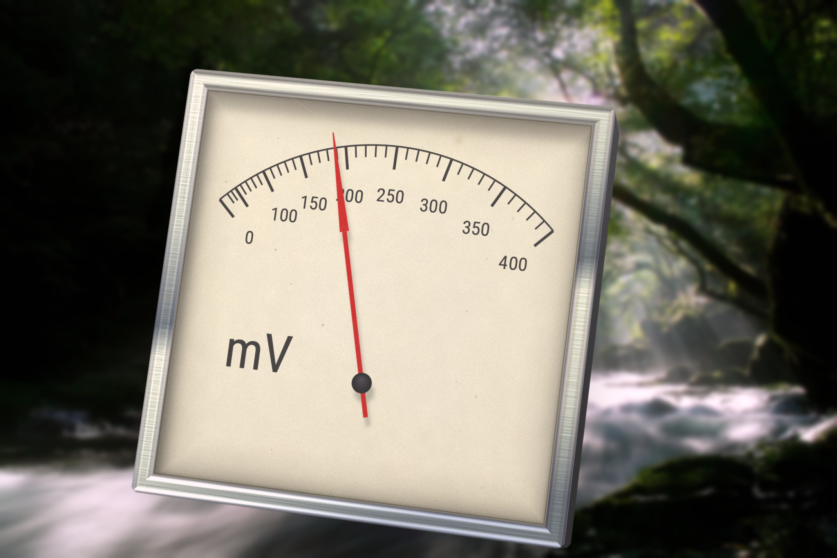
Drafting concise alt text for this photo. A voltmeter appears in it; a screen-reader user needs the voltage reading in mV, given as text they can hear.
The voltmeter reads 190 mV
